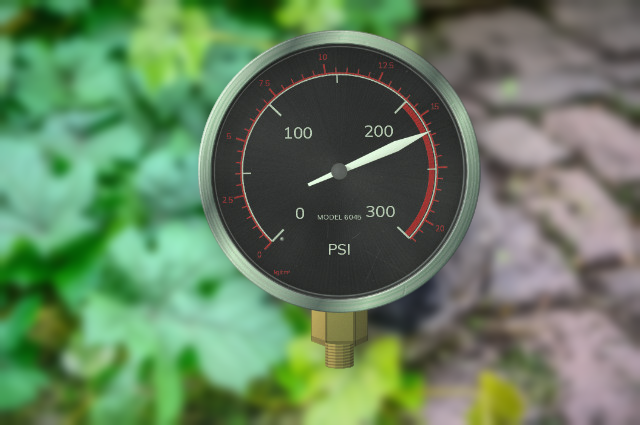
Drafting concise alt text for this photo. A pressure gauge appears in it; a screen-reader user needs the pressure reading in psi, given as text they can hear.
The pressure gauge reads 225 psi
